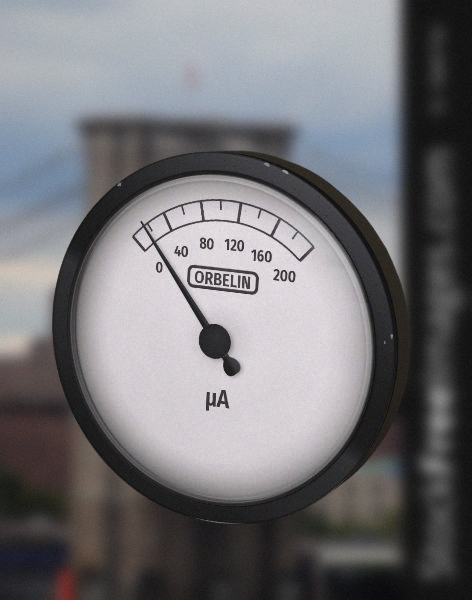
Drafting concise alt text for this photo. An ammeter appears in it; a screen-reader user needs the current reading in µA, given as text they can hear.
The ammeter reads 20 µA
